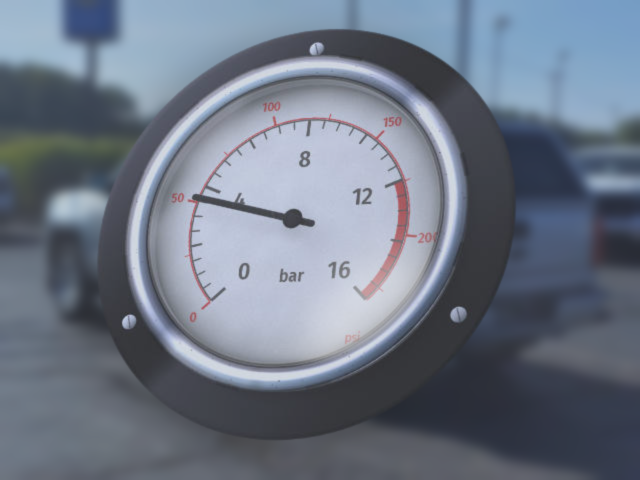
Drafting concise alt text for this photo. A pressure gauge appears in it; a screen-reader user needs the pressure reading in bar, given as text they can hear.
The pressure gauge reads 3.5 bar
